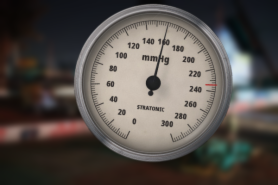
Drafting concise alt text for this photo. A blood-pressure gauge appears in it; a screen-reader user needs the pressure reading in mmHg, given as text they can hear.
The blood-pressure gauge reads 160 mmHg
